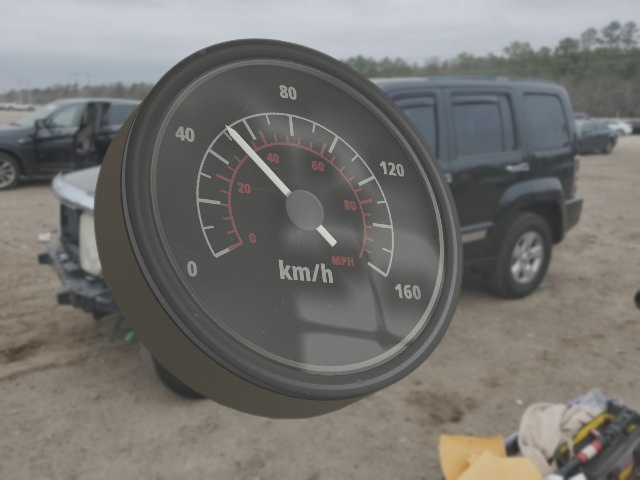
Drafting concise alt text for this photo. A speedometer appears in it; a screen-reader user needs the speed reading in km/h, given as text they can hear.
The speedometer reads 50 km/h
